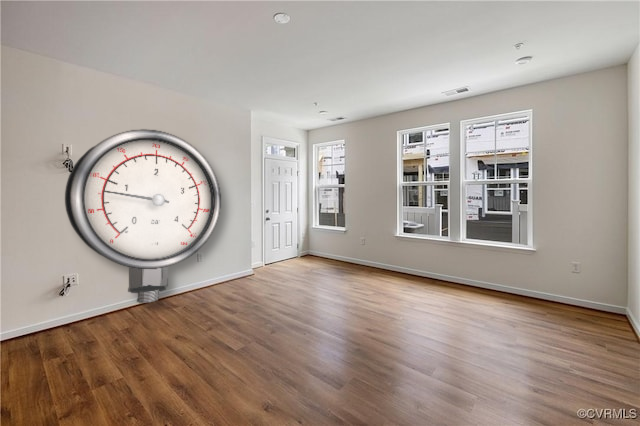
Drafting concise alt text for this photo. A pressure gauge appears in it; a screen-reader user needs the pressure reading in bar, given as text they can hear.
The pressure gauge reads 0.8 bar
